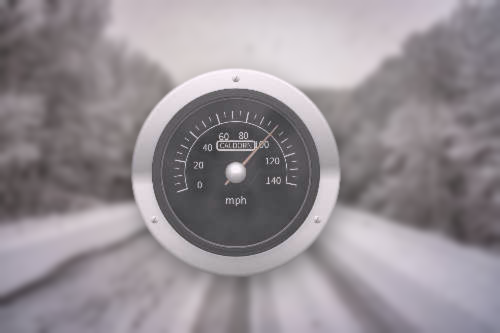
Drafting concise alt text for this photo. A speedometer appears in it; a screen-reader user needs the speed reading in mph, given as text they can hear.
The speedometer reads 100 mph
